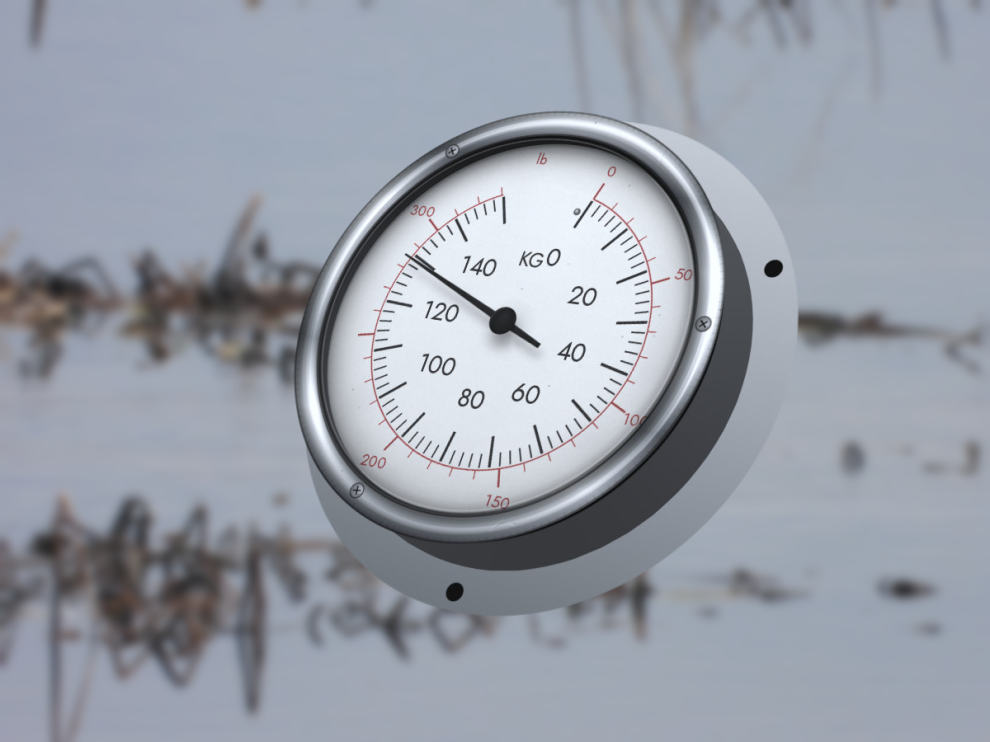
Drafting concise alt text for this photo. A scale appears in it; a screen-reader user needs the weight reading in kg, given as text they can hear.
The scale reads 129 kg
